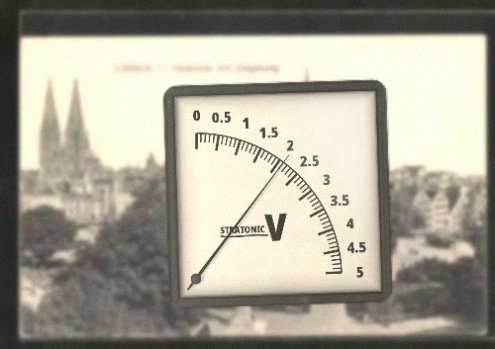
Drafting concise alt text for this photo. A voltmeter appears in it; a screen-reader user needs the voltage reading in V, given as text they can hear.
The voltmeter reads 2.1 V
